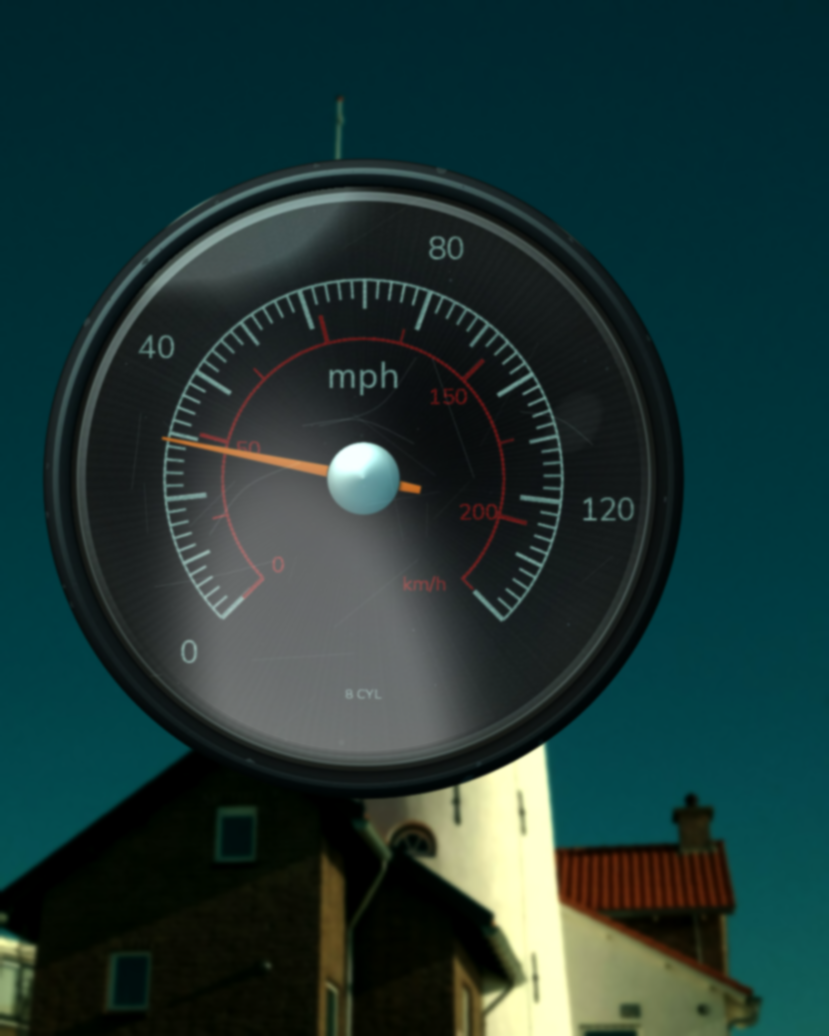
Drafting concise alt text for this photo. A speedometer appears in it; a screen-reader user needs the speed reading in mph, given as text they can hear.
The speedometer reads 29 mph
